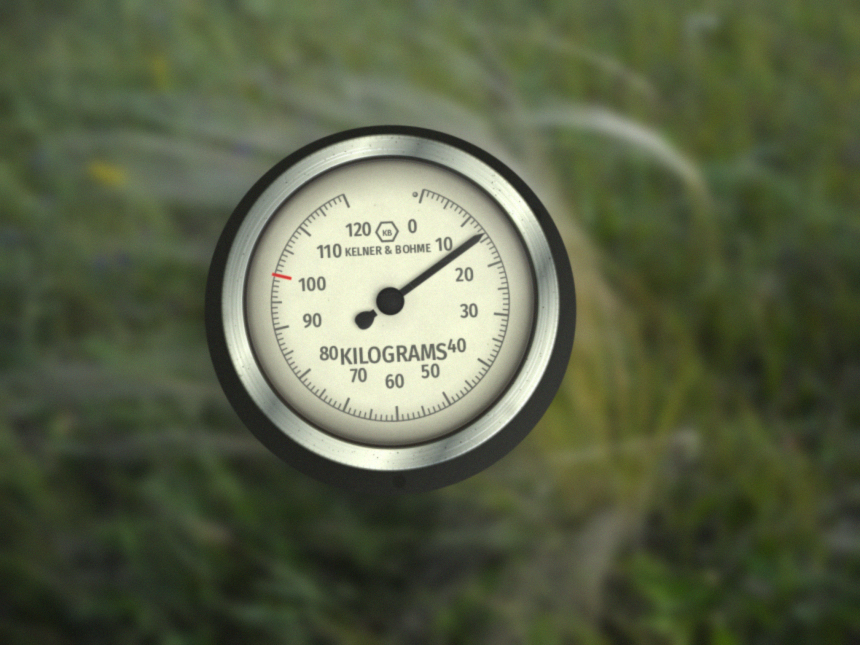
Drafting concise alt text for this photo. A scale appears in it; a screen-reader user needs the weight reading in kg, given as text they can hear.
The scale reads 14 kg
